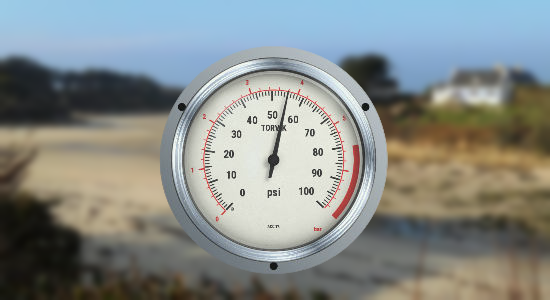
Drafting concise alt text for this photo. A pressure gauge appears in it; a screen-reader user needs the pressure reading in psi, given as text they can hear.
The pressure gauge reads 55 psi
